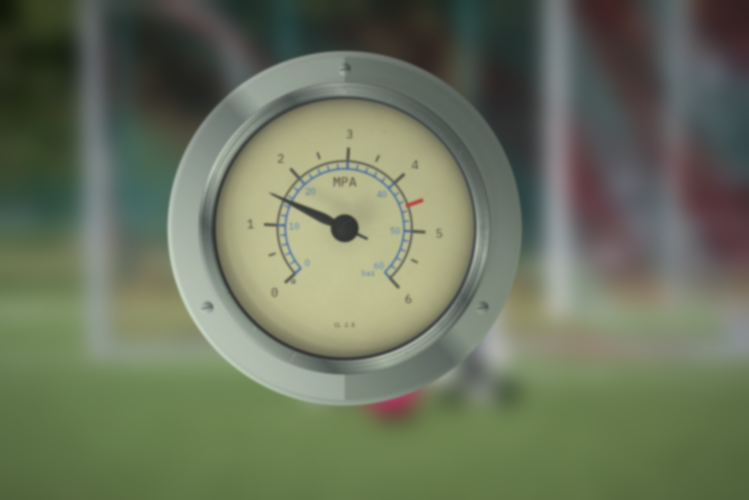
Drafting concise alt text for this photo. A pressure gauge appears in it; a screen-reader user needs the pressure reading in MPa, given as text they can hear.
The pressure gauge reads 1.5 MPa
